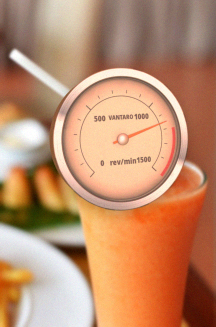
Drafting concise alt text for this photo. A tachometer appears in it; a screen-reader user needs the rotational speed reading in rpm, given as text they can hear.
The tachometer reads 1150 rpm
